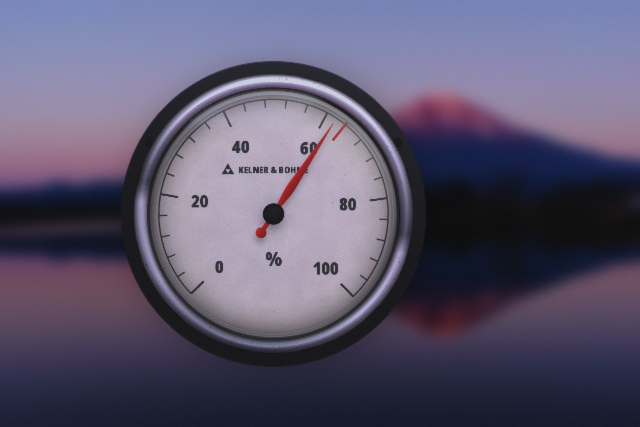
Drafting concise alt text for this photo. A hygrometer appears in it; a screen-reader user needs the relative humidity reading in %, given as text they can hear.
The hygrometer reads 62 %
